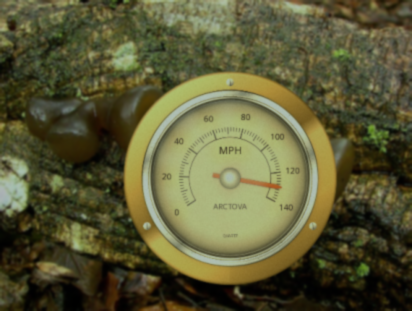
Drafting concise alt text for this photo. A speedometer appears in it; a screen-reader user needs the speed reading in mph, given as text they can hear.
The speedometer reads 130 mph
